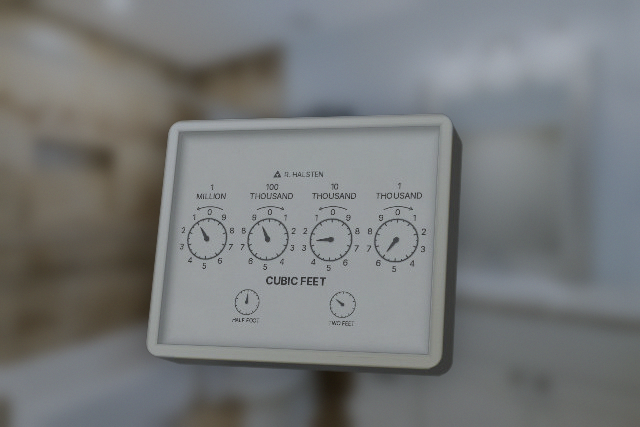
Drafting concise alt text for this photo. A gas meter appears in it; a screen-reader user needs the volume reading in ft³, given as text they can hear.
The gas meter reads 92600 ft³
